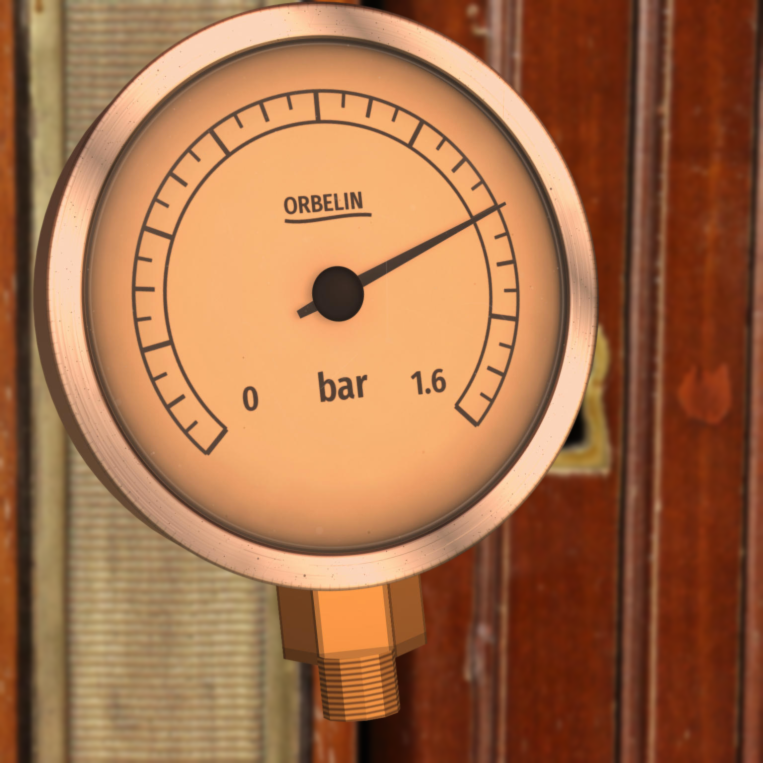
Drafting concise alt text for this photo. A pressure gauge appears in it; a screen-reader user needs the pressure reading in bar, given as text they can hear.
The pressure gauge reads 1.2 bar
